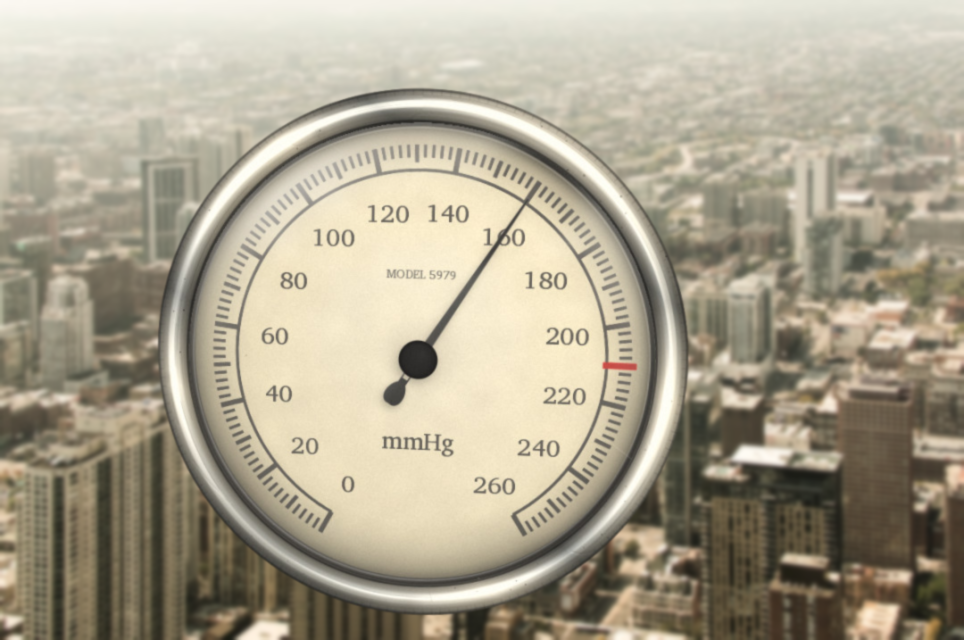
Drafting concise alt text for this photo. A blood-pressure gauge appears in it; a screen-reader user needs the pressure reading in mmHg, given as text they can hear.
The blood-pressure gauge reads 160 mmHg
